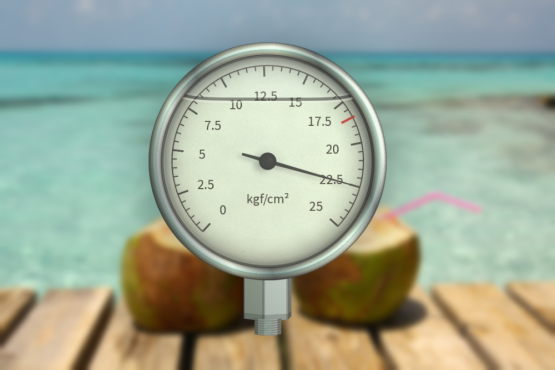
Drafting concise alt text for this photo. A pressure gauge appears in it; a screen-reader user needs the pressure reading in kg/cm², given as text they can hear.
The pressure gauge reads 22.5 kg/cm²
